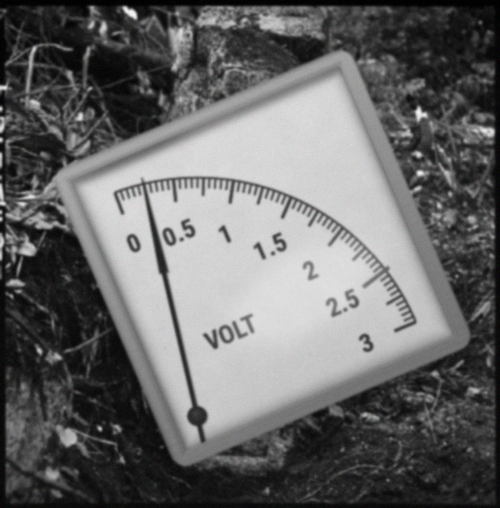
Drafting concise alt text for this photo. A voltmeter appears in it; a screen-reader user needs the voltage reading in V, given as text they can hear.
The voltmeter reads 0.25 V
